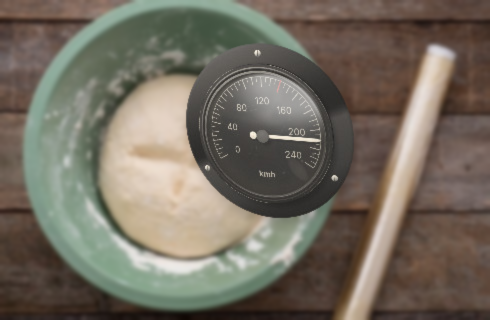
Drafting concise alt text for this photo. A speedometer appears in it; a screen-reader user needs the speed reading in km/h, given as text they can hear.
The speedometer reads 210 km/h
